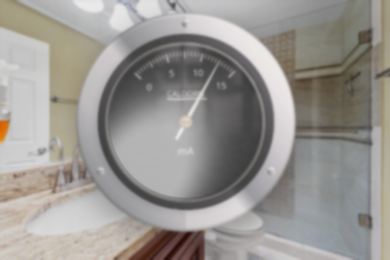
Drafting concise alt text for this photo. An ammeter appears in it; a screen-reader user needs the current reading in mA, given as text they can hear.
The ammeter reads 12.5 mA
